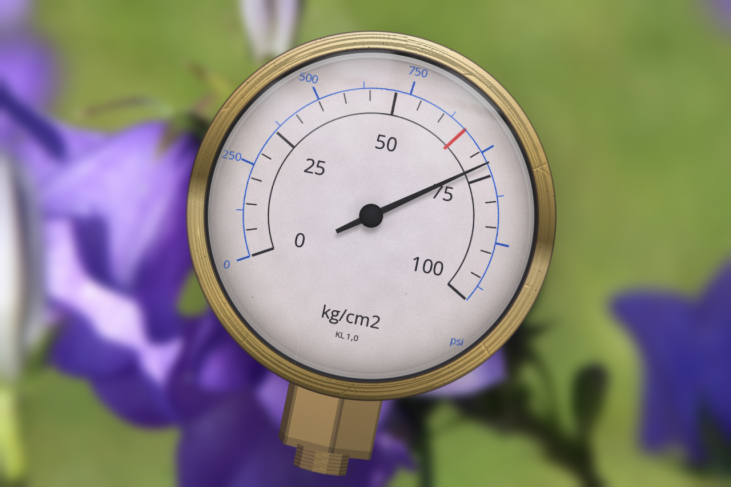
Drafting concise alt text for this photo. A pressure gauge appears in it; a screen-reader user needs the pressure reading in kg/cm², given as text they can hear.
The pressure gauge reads 72.5 kg/cm²
